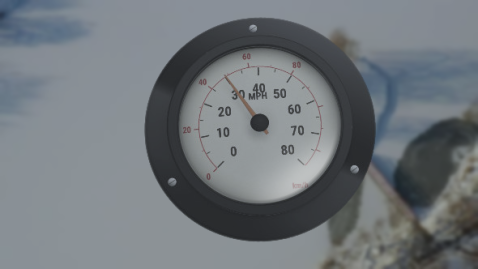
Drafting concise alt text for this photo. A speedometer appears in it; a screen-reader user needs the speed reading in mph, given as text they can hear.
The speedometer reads 30 mph
